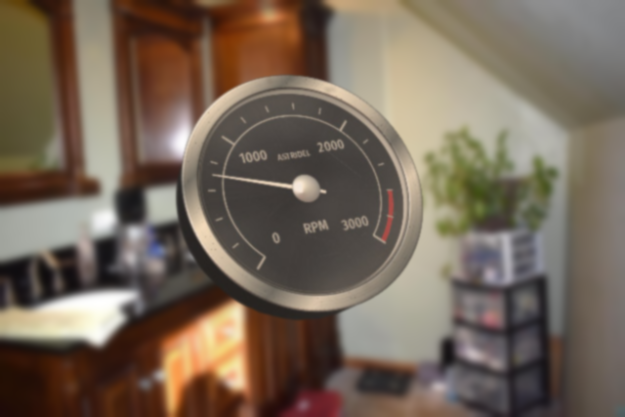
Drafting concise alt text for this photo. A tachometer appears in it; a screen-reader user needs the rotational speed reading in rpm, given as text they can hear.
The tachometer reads 700 rpm
